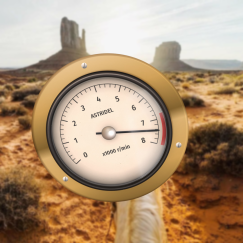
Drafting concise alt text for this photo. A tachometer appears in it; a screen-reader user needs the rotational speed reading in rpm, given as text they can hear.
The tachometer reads 7400 rpm
